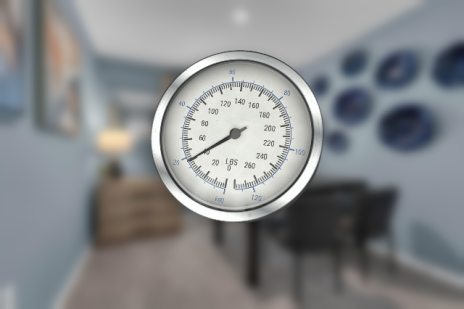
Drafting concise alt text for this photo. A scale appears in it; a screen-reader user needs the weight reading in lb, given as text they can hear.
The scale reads 40 lb
